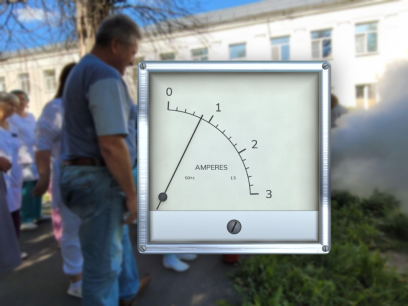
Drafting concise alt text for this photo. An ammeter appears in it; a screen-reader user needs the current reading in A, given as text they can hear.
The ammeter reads 0.8 A
